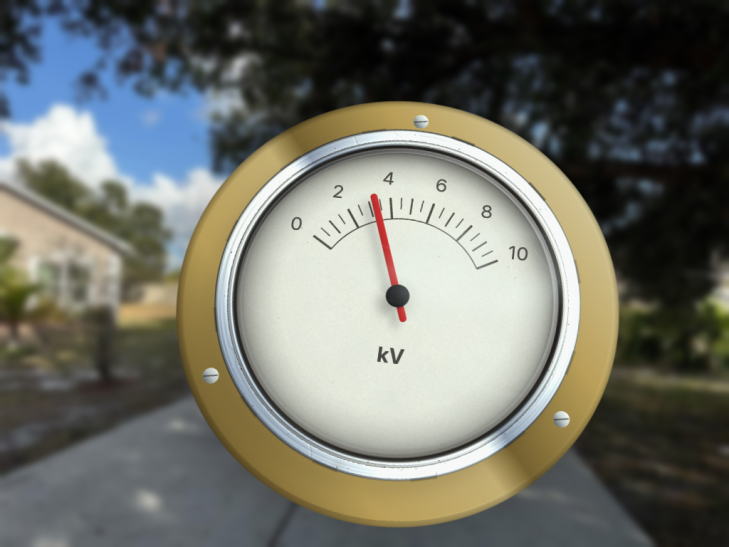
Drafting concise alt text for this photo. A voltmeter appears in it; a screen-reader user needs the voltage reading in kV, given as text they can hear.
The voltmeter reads 3.25 kV
